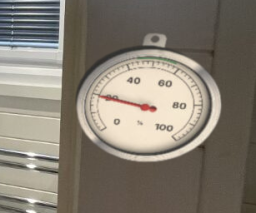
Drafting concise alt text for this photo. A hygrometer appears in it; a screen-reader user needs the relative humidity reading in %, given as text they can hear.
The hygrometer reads 20 %
